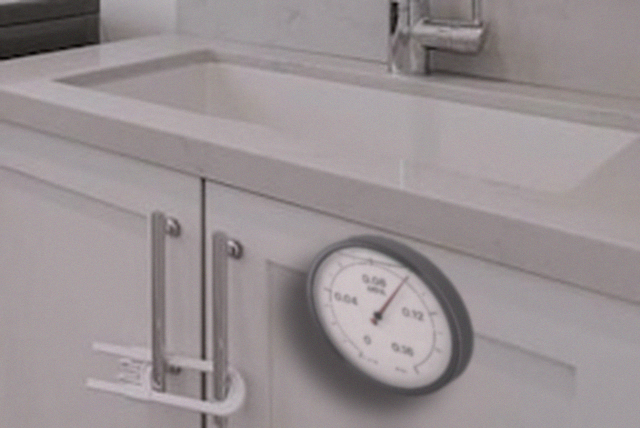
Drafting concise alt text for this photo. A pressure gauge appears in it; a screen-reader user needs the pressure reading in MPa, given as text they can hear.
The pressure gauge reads 0.1 MPa
